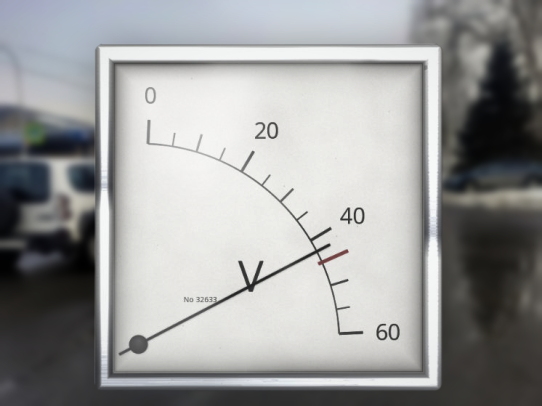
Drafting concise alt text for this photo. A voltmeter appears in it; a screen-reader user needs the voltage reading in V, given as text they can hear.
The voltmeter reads 42.5 V
